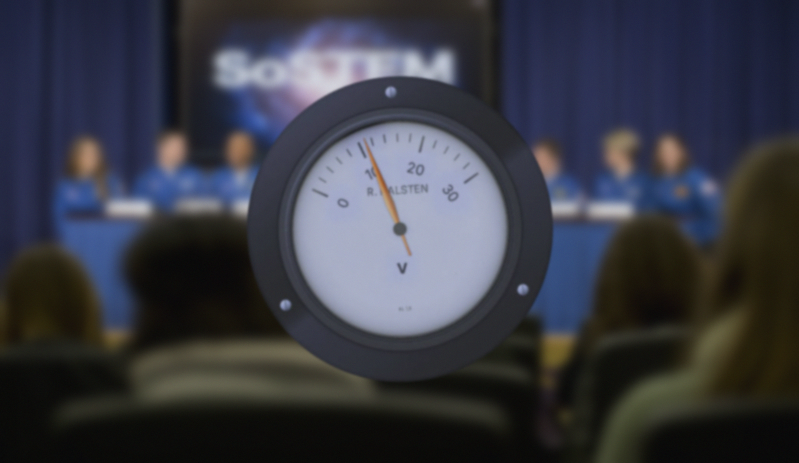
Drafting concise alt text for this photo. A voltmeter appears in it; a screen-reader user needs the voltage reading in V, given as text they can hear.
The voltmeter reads 11 V
